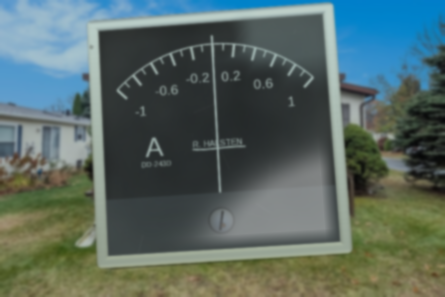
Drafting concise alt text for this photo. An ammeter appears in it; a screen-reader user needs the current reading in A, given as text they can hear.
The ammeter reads 0 A
